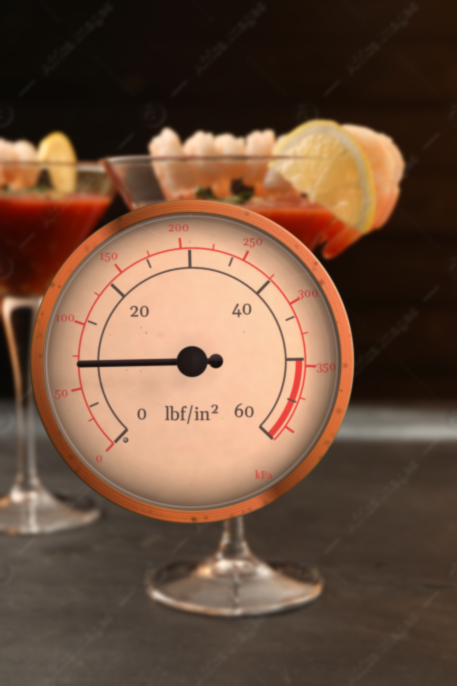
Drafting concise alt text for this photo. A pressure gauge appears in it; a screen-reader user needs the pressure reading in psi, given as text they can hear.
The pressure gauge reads 10 psi
